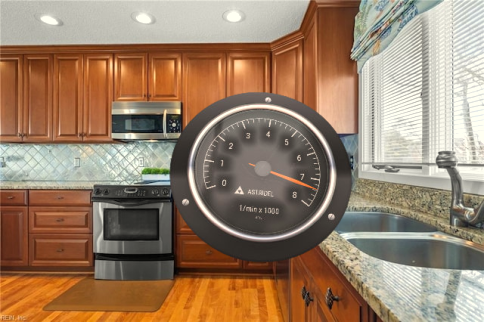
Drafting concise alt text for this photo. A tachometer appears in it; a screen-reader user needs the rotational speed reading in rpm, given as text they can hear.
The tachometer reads 7400 rpm
